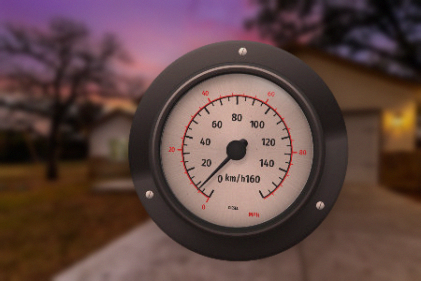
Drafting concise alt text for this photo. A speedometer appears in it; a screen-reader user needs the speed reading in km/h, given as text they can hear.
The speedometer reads 7.5 km/h
